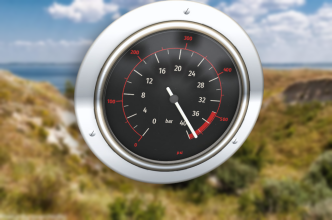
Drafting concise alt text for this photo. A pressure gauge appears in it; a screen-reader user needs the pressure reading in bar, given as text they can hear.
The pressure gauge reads 39 bar
